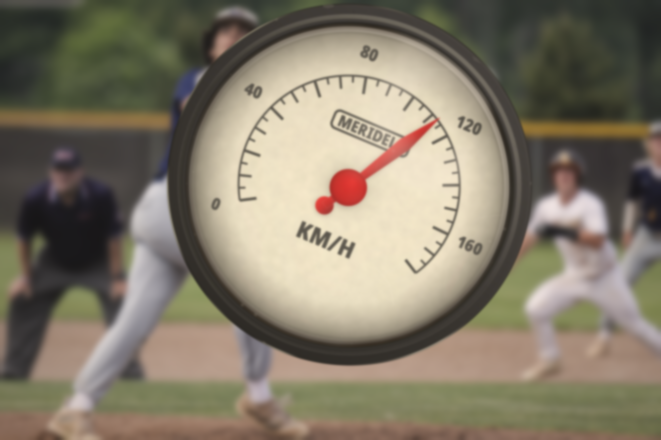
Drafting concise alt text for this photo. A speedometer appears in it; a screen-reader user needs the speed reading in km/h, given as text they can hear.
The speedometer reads 112.5 km/h
